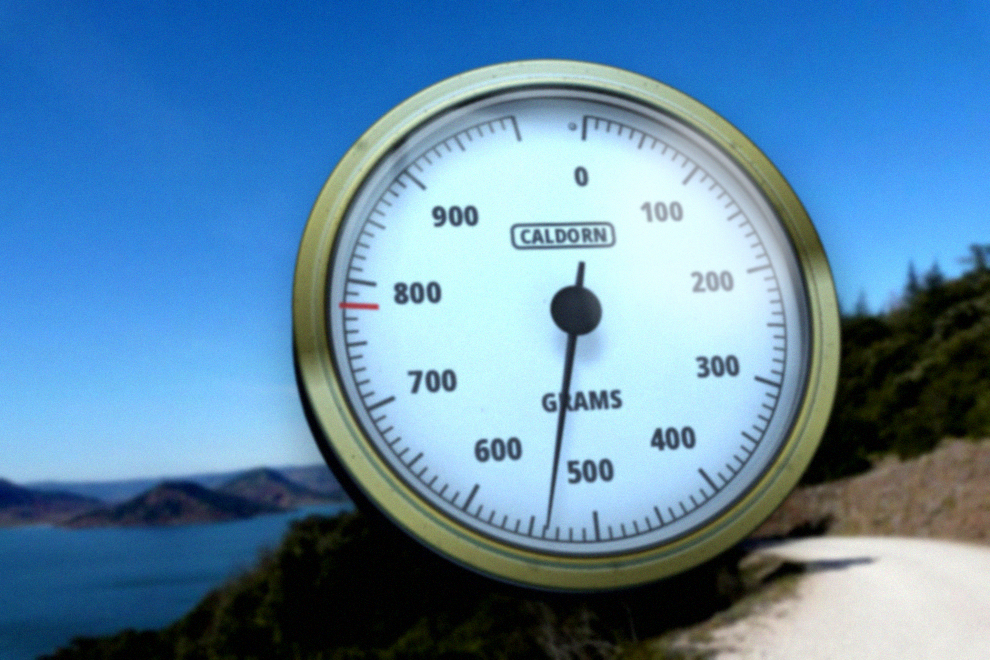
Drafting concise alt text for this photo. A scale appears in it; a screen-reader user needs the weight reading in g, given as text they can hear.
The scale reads 540 g
